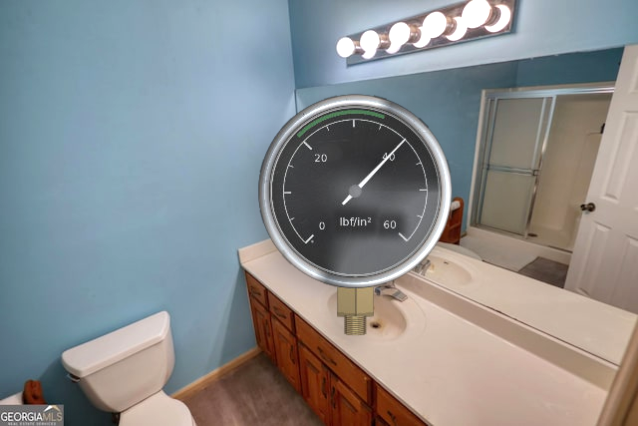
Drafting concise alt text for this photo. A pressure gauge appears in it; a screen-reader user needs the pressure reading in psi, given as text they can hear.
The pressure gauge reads 40 psi
